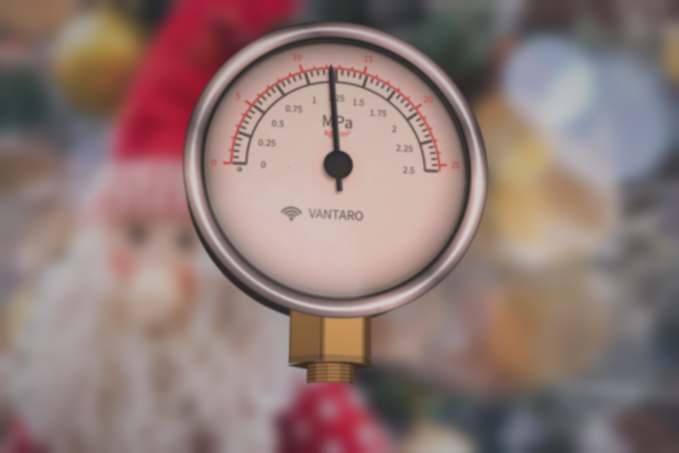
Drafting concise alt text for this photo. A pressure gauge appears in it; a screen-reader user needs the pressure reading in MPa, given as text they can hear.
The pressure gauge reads 1.2 MPa
